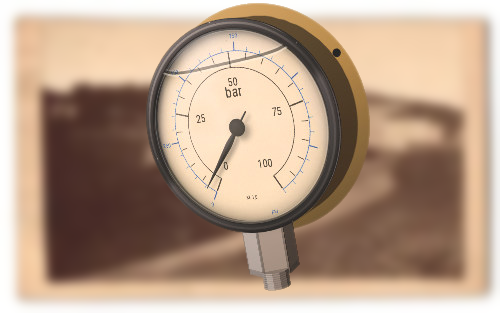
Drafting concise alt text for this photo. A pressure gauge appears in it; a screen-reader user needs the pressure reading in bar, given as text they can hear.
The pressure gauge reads 2.5 bar
